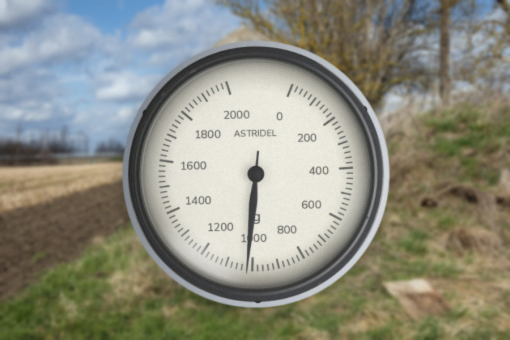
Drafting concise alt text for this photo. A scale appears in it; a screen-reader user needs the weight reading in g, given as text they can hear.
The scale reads 1020 g
